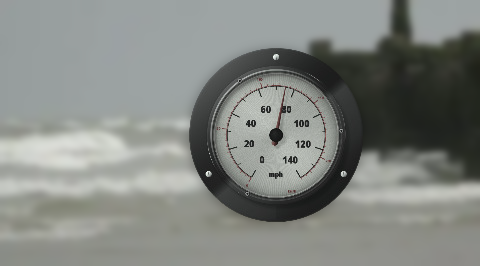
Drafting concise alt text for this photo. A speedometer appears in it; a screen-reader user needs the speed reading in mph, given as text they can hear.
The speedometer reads 75 mph
